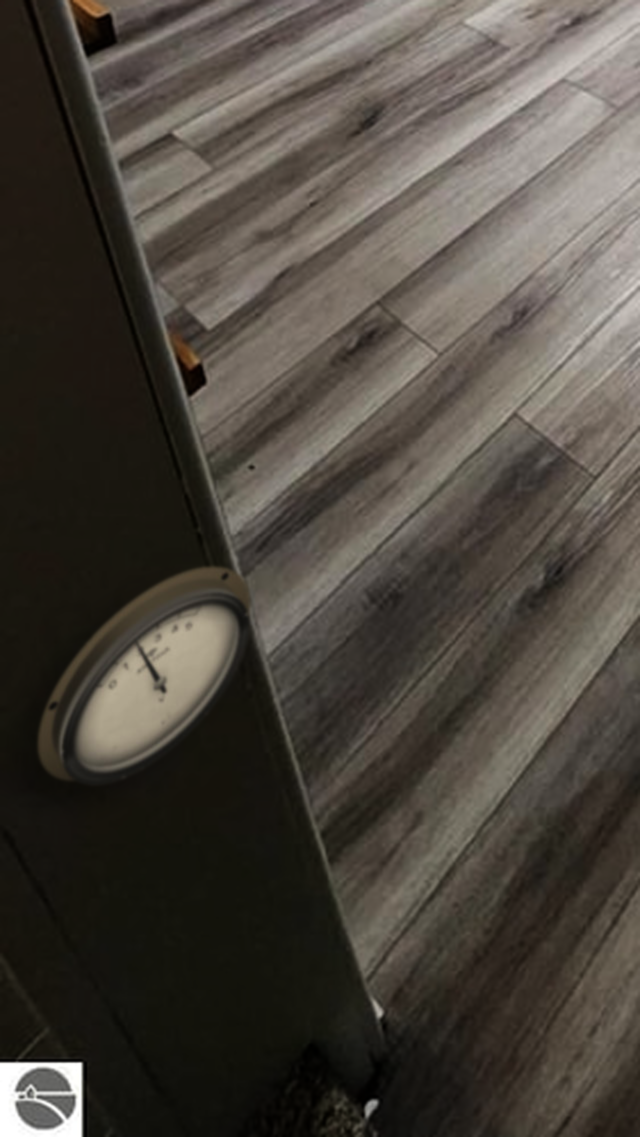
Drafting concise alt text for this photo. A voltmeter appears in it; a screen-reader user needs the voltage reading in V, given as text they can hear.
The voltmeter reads 2 V
